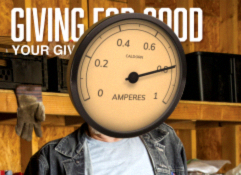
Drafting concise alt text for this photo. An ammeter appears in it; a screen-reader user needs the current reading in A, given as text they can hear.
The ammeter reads 0.8 A
